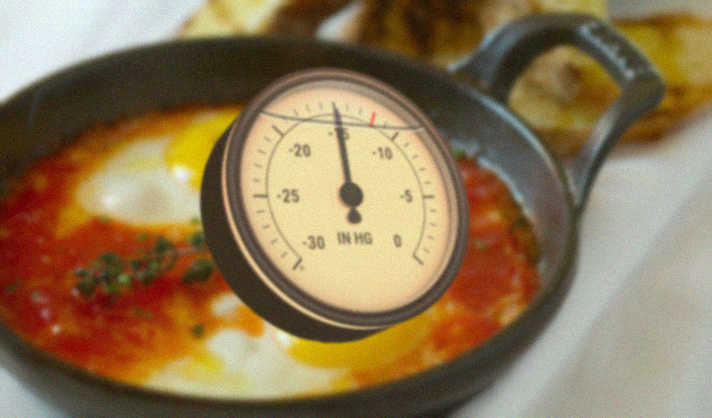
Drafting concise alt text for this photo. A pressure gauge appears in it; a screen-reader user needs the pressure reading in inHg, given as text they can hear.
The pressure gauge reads -15 inHg
